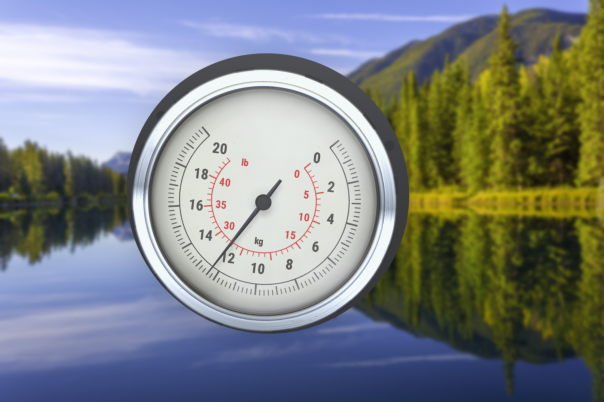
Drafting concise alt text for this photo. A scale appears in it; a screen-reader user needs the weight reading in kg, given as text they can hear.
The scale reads 12.4 kg
